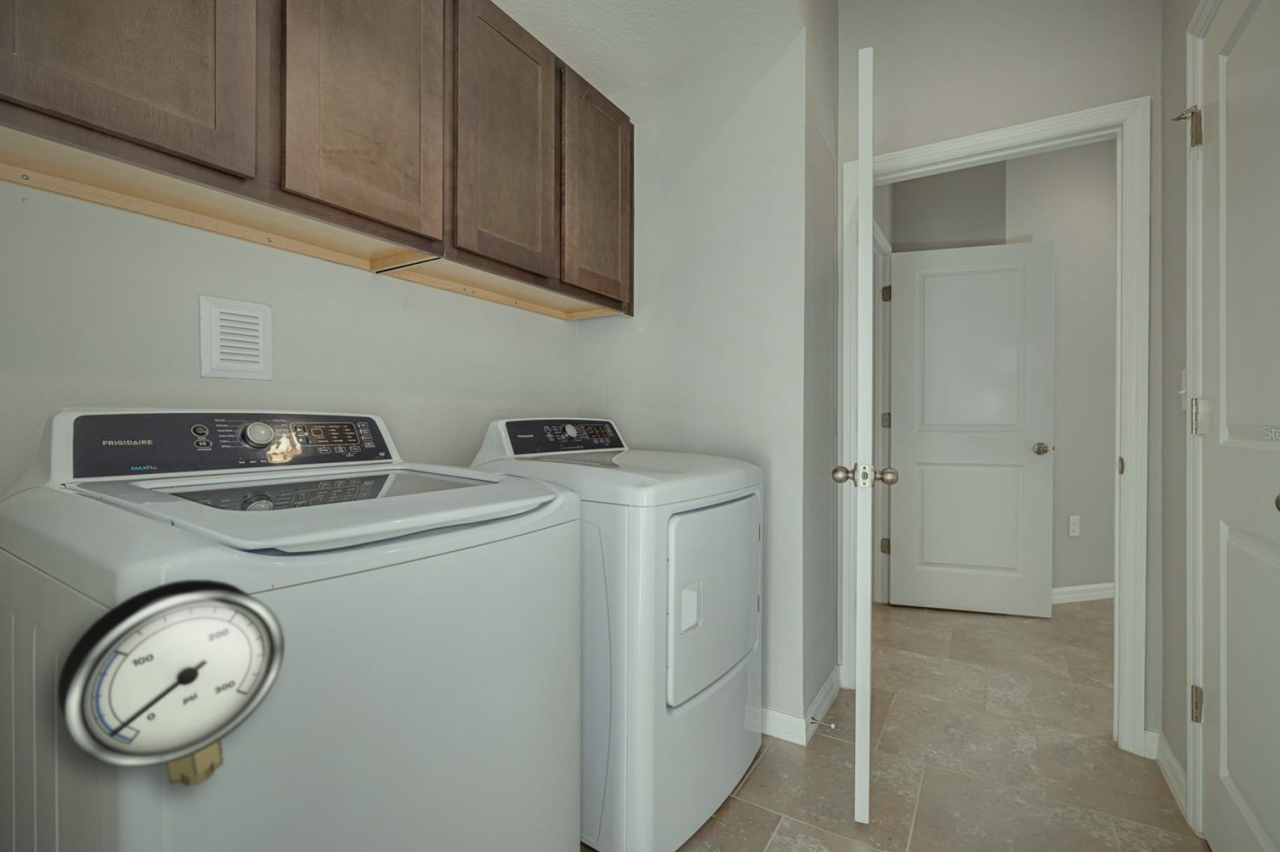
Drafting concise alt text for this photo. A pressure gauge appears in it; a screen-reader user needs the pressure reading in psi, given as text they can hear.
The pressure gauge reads 20 psi
